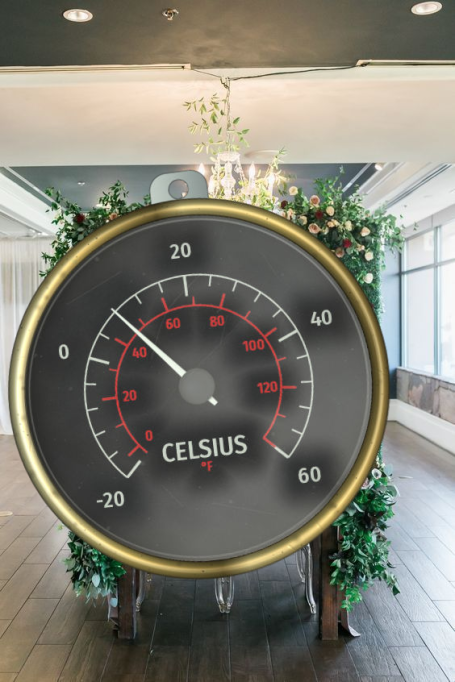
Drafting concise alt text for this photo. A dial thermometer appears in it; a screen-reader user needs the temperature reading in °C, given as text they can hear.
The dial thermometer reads 8 °C
